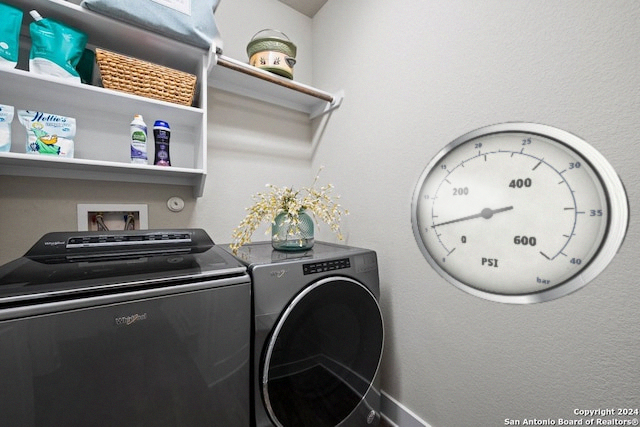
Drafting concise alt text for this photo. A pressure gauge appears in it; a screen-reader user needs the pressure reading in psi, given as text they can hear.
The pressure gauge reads 75 psi
